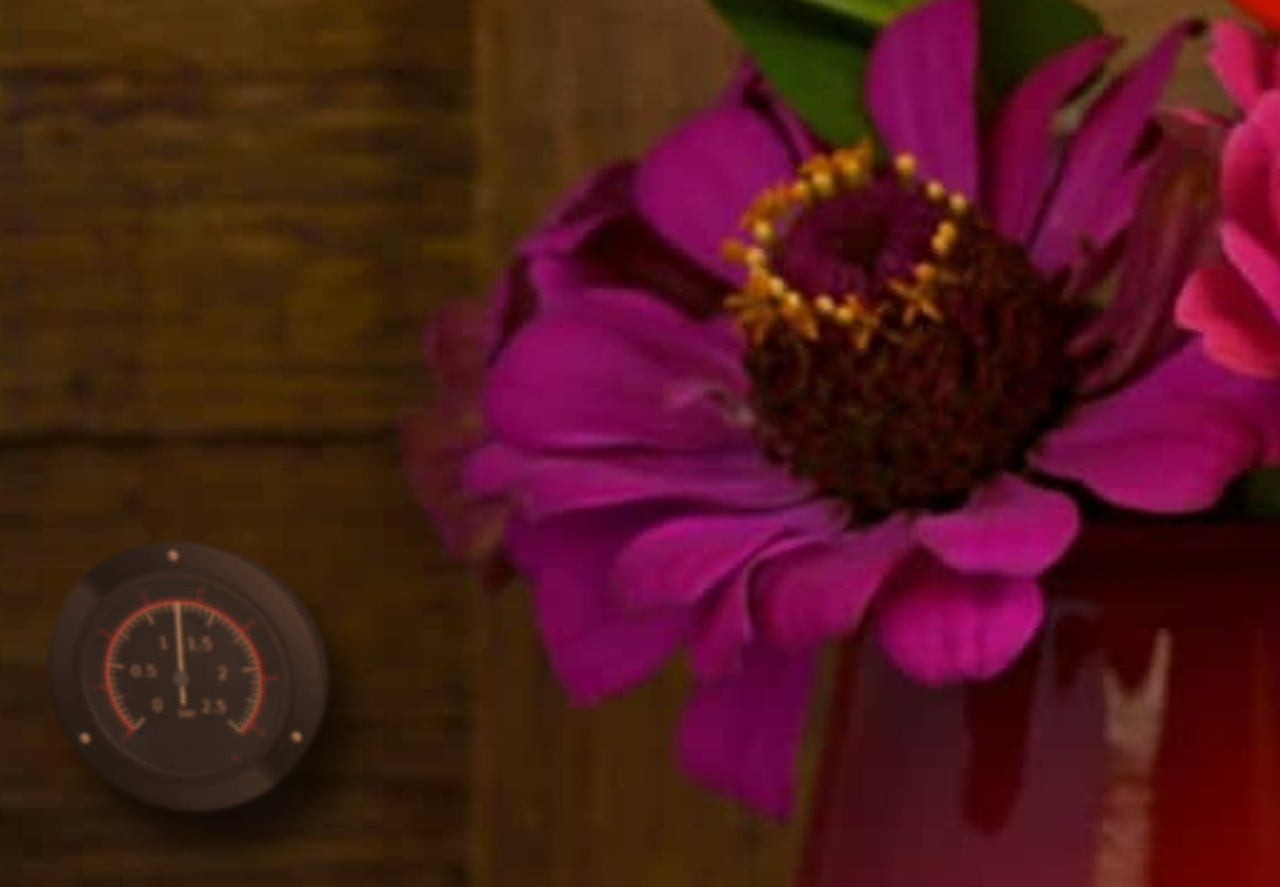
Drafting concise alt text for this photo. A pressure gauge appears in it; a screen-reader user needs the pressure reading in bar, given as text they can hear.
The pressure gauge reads 1.25 bar
